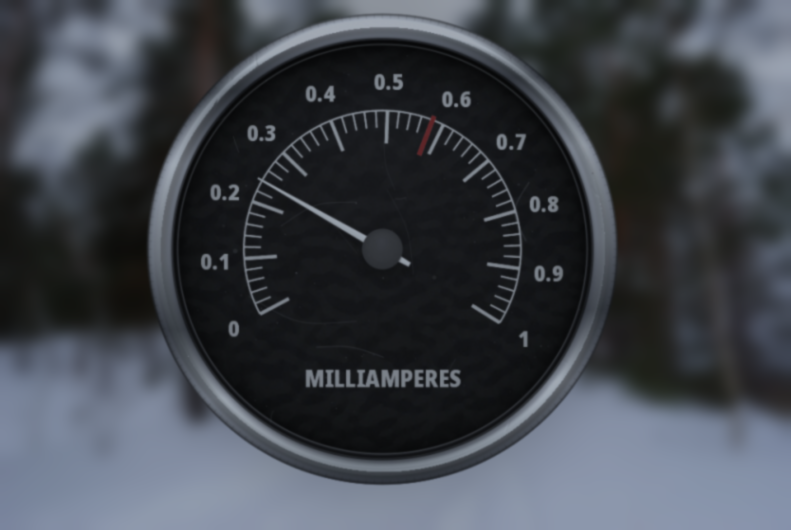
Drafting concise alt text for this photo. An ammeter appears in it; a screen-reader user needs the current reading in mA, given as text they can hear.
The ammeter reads 0.24 mA
